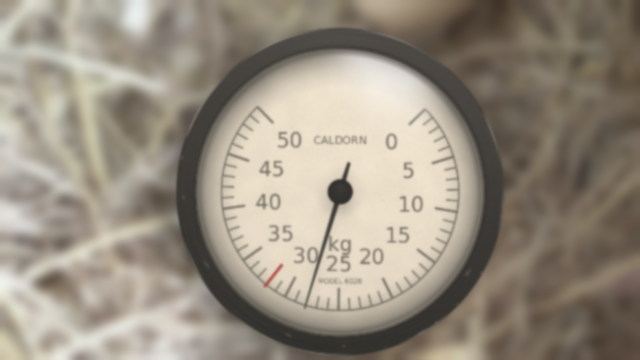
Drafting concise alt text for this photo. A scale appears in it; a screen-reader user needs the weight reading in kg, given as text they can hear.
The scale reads 28 kg
